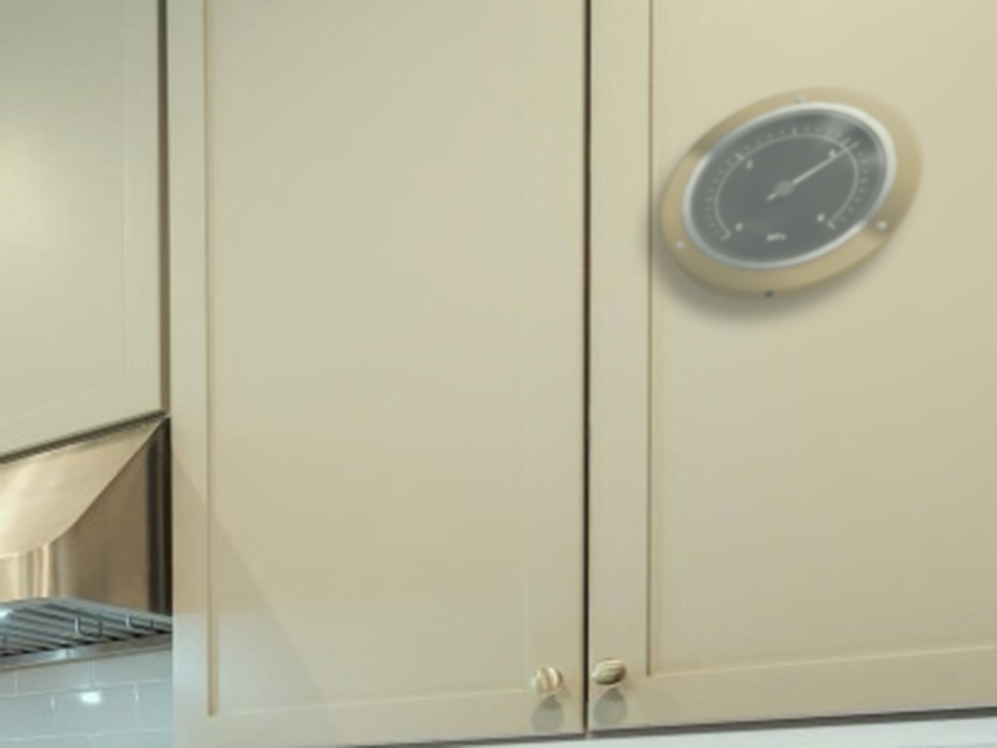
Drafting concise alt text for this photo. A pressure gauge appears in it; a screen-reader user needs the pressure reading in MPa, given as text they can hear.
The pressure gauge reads 4.2 MPa
